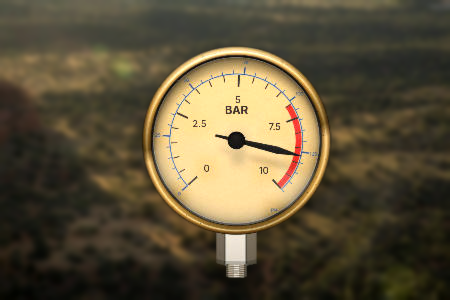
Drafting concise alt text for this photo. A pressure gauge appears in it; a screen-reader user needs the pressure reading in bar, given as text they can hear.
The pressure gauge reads 8.75 bar
